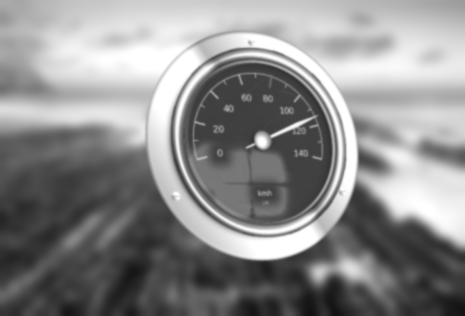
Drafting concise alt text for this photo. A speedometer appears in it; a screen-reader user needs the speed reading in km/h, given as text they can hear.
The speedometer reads 115 km/h
